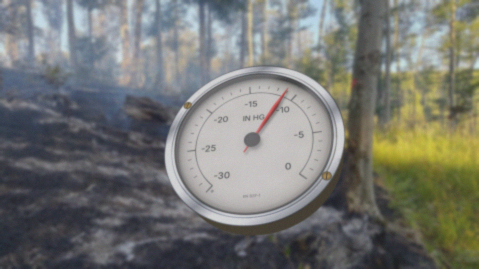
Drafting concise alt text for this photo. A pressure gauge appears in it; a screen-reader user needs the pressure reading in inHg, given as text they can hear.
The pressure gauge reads -11 inHg
